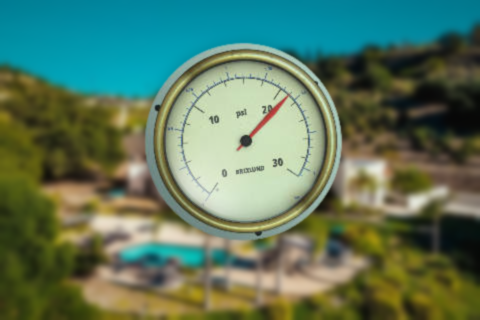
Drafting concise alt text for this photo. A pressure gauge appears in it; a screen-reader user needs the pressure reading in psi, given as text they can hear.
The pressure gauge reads 21 psi
